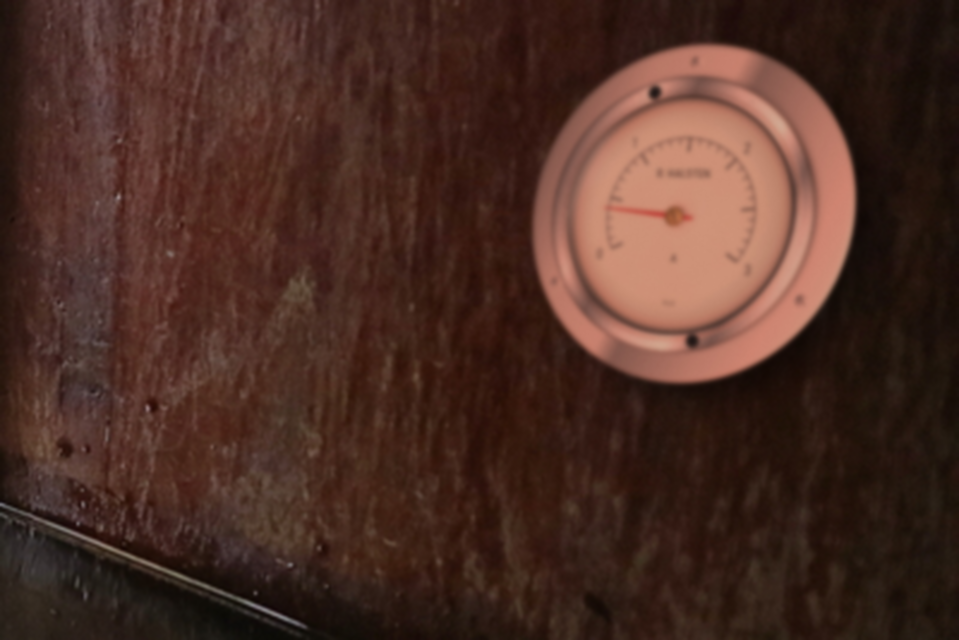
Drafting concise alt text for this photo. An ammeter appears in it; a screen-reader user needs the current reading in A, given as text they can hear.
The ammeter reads 0.4 A
